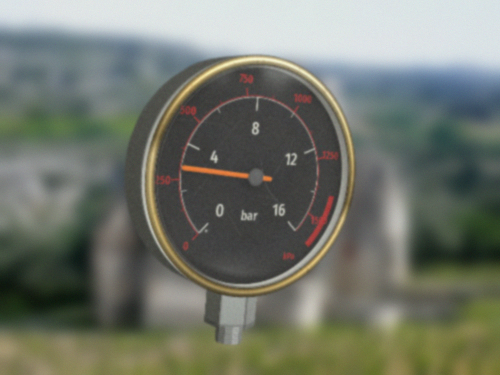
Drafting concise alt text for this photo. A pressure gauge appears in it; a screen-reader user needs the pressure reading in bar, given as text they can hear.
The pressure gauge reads 3 bar
